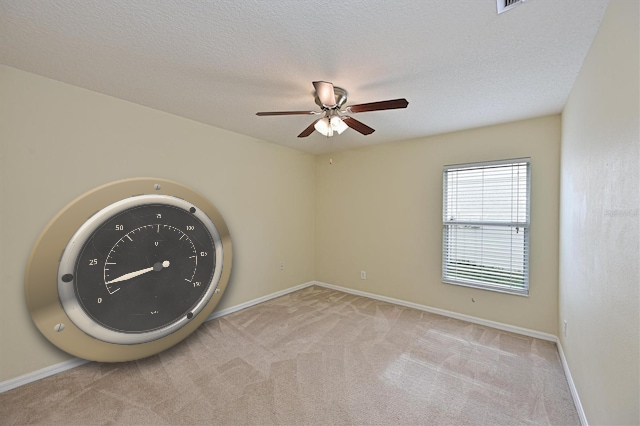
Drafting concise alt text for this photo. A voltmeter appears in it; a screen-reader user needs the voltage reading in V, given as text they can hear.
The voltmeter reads 10 V
